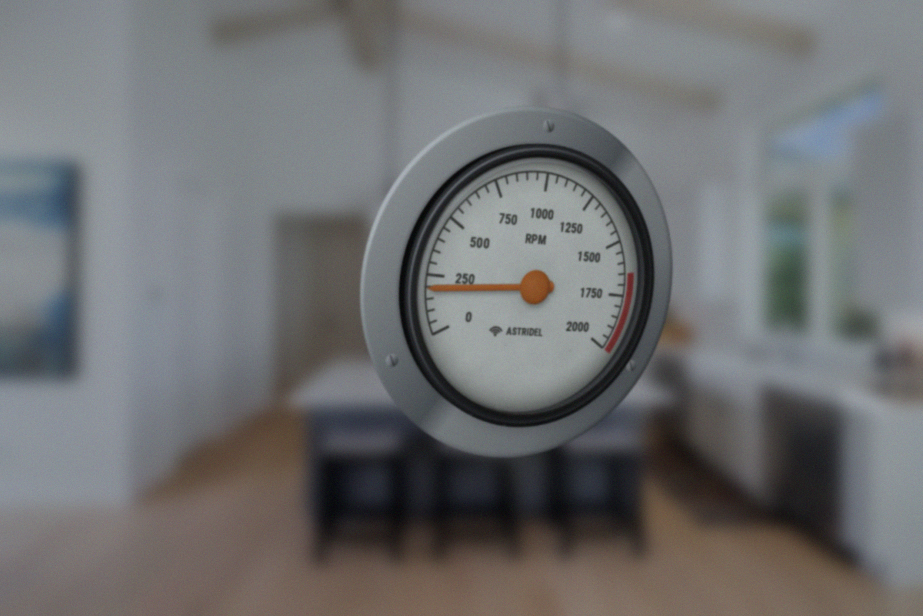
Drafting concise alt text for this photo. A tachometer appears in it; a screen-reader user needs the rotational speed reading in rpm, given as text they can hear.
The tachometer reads 200 rpm
